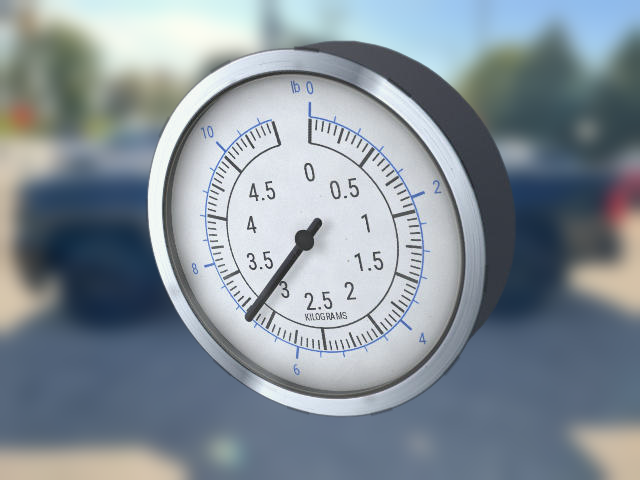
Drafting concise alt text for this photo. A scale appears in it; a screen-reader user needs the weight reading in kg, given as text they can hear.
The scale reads 3.15 kg
